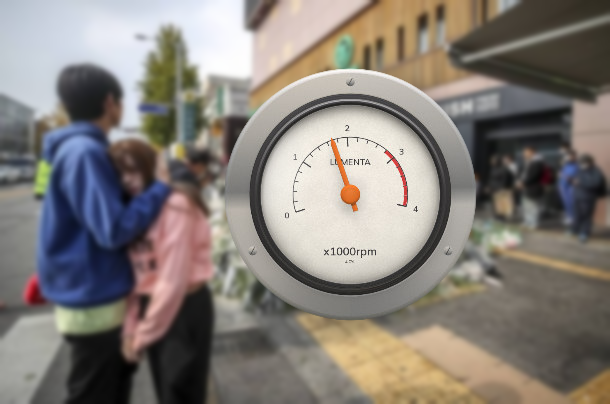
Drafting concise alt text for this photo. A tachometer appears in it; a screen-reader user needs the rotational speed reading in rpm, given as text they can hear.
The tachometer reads 1700 rpm
